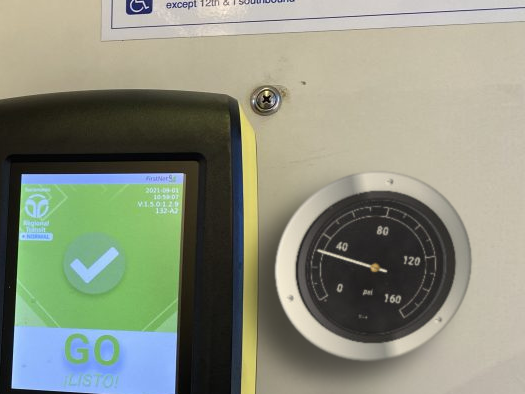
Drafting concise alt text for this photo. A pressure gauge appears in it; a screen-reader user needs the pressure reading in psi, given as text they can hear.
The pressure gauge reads 30 psi
